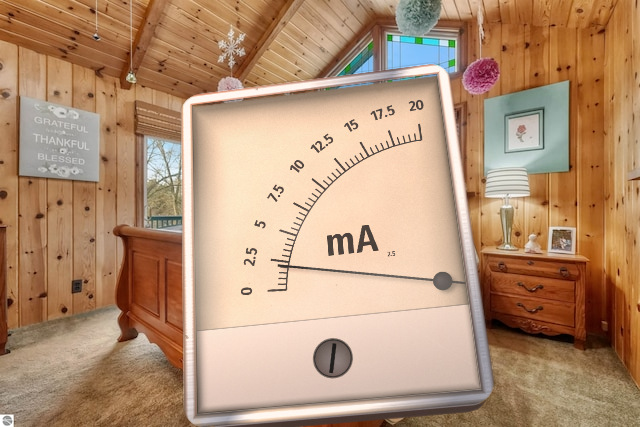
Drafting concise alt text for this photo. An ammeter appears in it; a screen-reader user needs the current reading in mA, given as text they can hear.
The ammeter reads 2 mA
